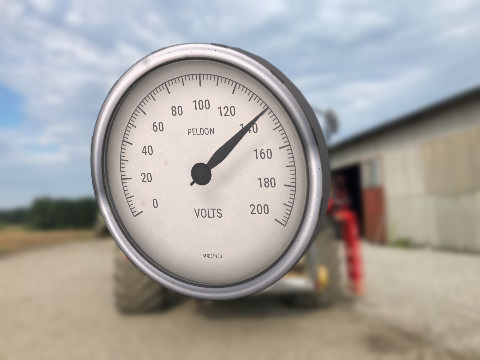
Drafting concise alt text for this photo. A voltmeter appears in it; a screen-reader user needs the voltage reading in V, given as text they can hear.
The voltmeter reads 140 V
